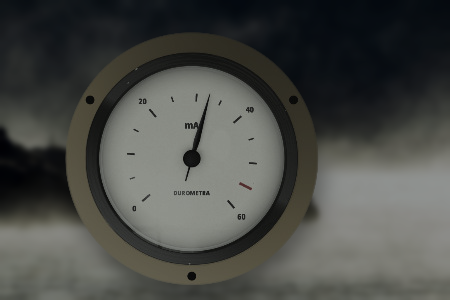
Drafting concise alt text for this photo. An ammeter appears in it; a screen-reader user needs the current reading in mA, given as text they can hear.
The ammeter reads 32.5 mA
